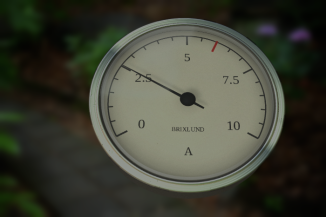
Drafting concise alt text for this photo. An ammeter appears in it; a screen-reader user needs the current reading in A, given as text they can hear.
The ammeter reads 2.5 A
